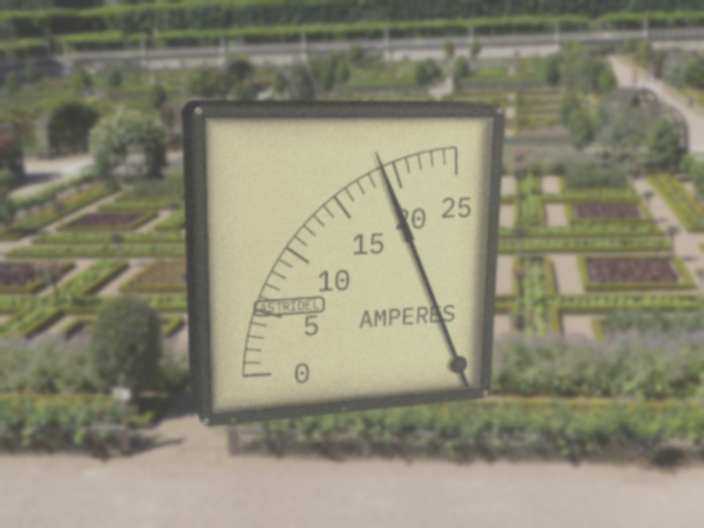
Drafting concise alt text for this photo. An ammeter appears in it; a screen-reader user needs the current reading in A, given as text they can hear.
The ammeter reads 19 A
